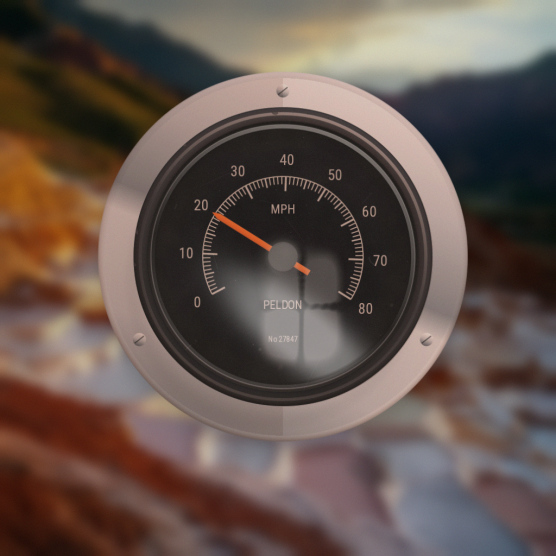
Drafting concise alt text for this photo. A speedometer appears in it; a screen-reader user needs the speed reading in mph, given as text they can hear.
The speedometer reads 20 mph
